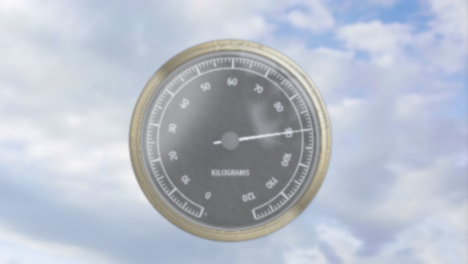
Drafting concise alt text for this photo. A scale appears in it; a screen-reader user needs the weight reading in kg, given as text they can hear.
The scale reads 90 kg
